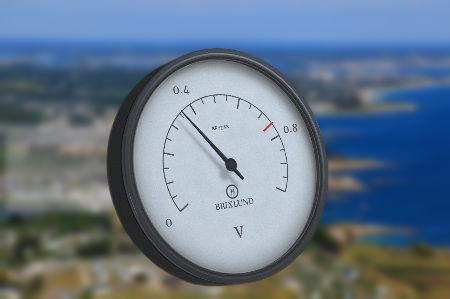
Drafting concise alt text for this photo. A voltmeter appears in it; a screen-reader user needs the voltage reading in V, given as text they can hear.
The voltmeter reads 0.35 V
